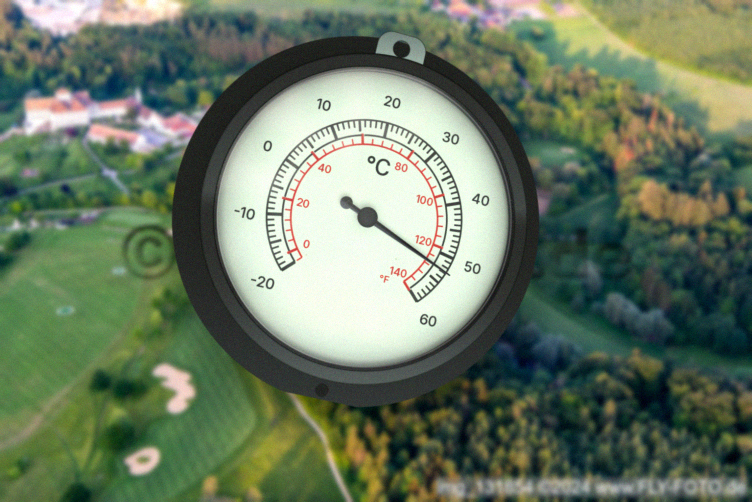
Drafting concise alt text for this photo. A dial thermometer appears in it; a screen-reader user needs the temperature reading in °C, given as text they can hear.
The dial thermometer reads 53 °C
